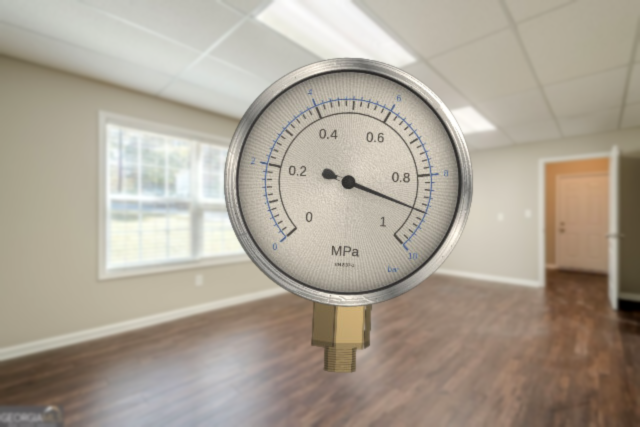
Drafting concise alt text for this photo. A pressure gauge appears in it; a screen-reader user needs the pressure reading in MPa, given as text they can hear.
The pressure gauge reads 0.9 MPa
